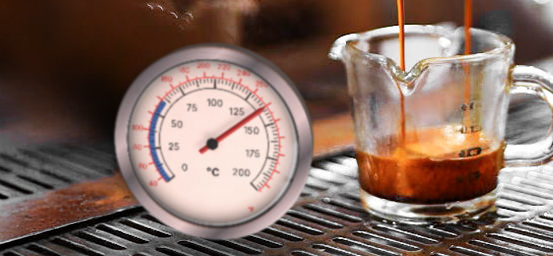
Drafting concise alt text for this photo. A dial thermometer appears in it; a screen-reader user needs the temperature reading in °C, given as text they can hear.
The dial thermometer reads 137.5 °C
